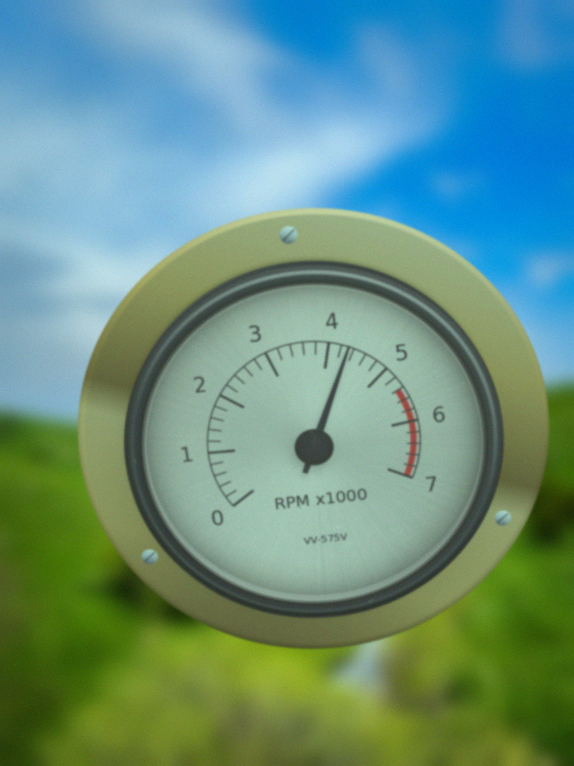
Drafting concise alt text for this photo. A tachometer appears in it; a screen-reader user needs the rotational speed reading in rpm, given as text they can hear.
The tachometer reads 4300 rpm
